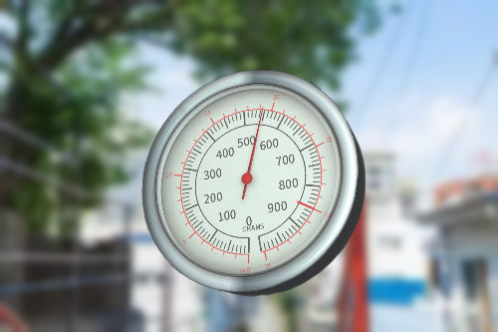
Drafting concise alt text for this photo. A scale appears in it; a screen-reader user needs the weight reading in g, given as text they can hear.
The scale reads 550 g
